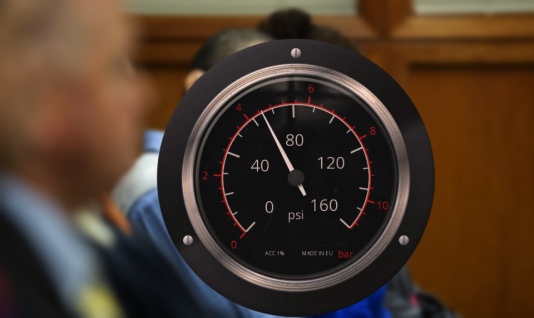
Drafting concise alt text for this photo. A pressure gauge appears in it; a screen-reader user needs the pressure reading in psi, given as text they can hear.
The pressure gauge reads 65 psi
